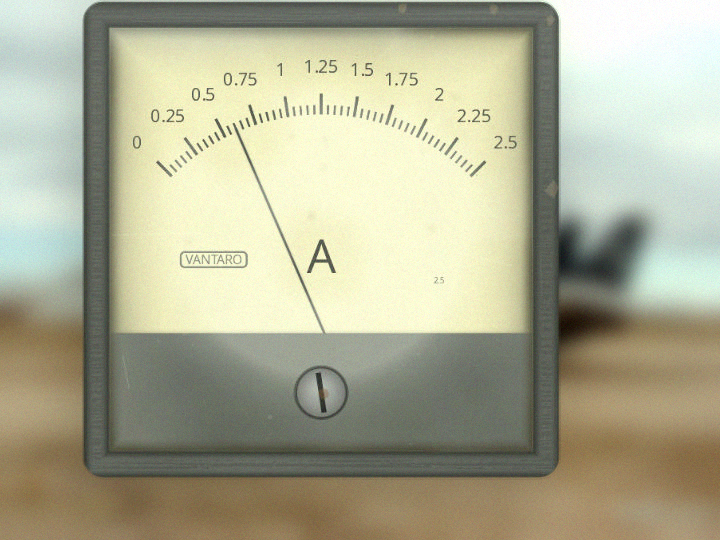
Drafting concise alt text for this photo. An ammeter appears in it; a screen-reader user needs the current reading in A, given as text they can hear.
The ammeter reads 0.6 A
